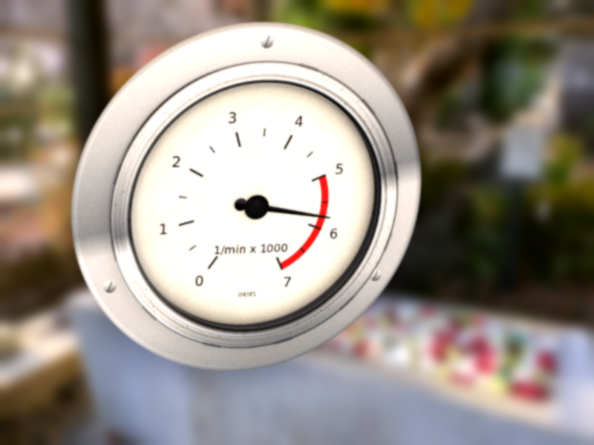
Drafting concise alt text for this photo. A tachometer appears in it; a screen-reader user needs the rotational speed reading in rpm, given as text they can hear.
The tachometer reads 5750 rpm
